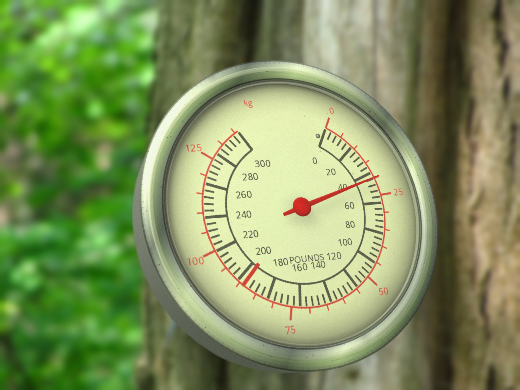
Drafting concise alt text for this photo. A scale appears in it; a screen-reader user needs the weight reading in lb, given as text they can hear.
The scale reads 44 lb
